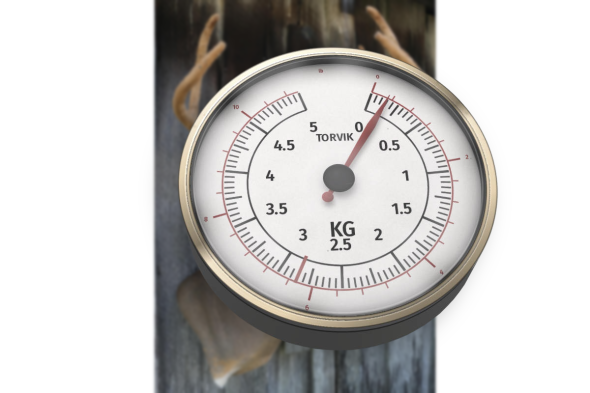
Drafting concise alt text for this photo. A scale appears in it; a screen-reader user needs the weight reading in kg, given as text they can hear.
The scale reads 0.15 kg
